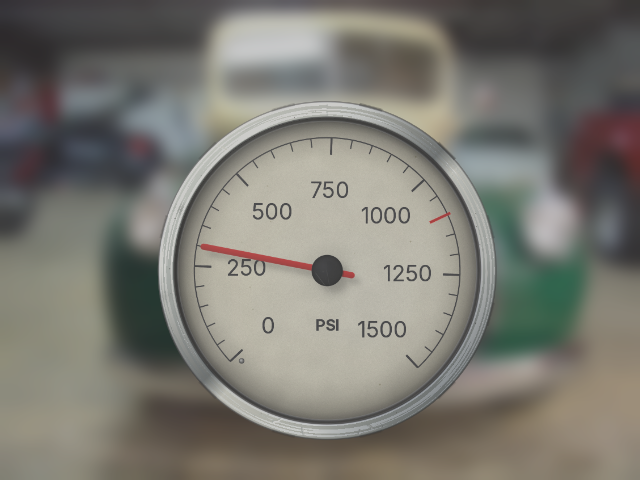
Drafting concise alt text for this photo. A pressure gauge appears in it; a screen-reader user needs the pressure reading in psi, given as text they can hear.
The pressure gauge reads 300 psi
